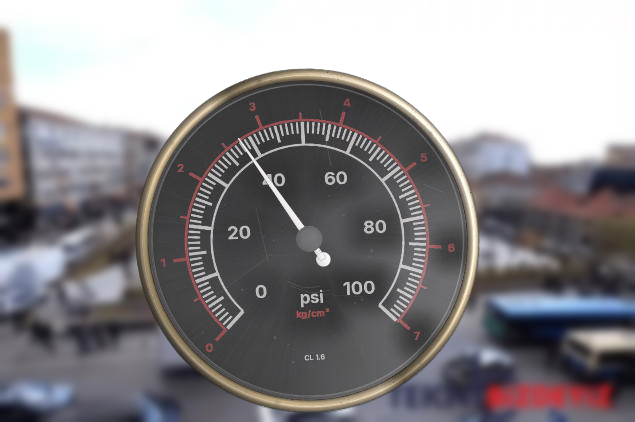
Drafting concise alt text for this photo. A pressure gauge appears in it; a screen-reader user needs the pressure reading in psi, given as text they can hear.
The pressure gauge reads 38 psi
